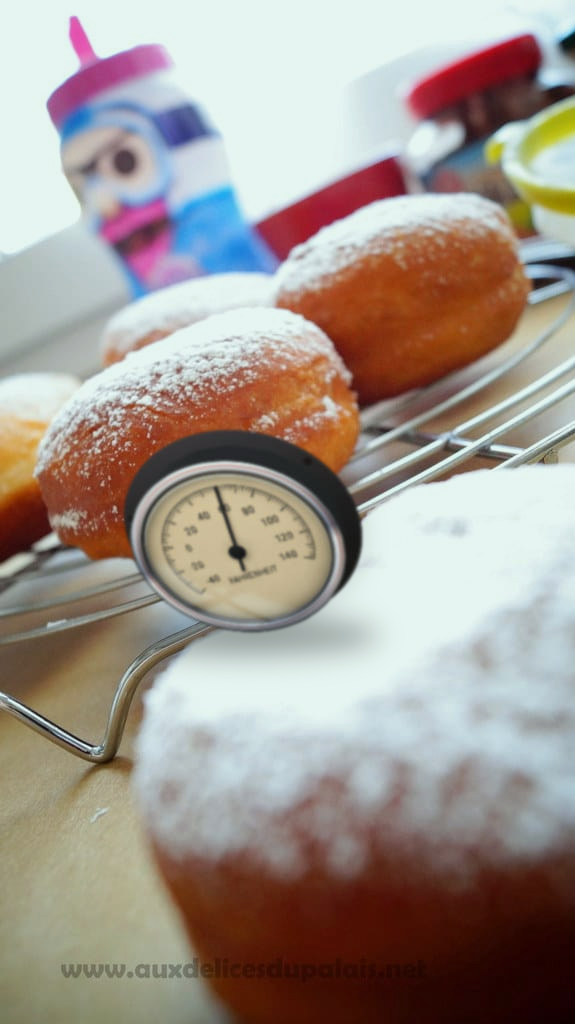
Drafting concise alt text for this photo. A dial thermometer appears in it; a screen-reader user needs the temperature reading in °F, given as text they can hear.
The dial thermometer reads 60 °F
